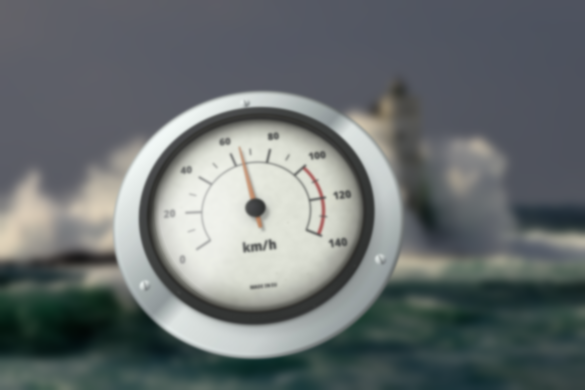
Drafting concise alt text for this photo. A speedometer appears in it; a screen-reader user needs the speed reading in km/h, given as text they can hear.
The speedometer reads 65 km/h
